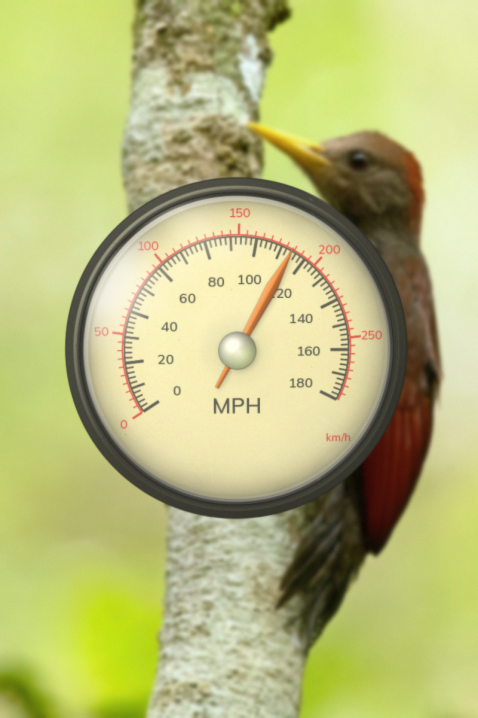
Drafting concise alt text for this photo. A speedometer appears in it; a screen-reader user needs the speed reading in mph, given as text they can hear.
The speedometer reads 114 mph
